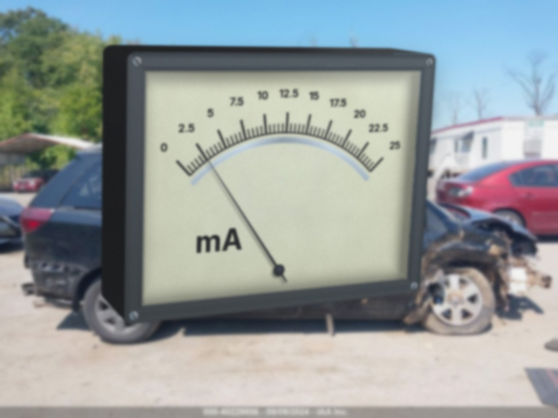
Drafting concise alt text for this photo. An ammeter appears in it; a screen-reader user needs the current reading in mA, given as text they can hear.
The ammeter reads 2.5 mA
